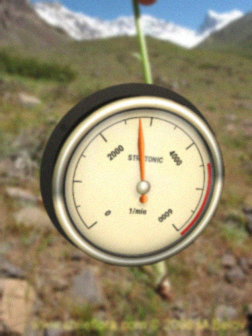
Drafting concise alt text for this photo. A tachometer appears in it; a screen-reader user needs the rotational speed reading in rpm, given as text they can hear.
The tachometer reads 2750 rpm
